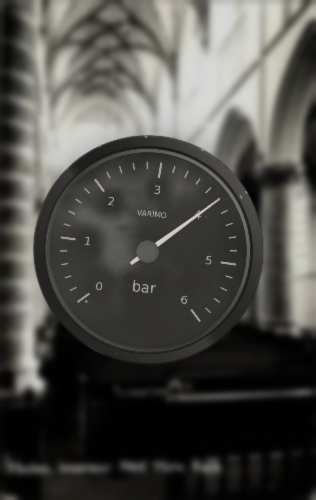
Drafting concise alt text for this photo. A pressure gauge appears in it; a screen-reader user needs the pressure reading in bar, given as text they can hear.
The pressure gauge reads 4 bar
